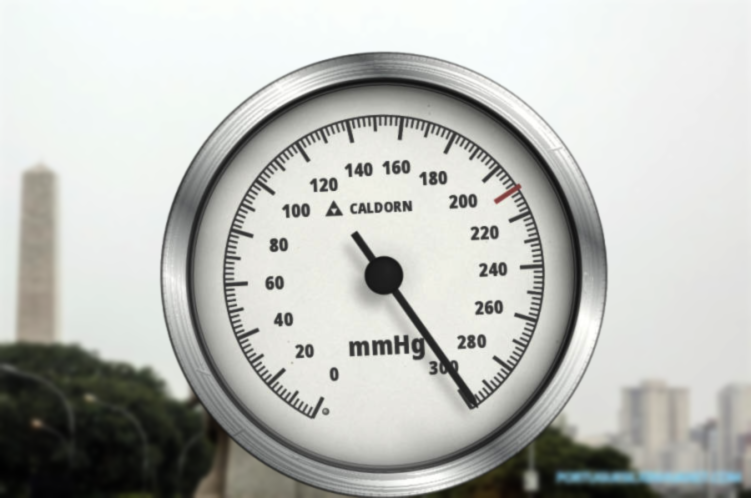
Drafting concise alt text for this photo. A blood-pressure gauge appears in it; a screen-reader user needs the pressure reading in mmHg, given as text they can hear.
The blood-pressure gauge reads 298 mmHg
